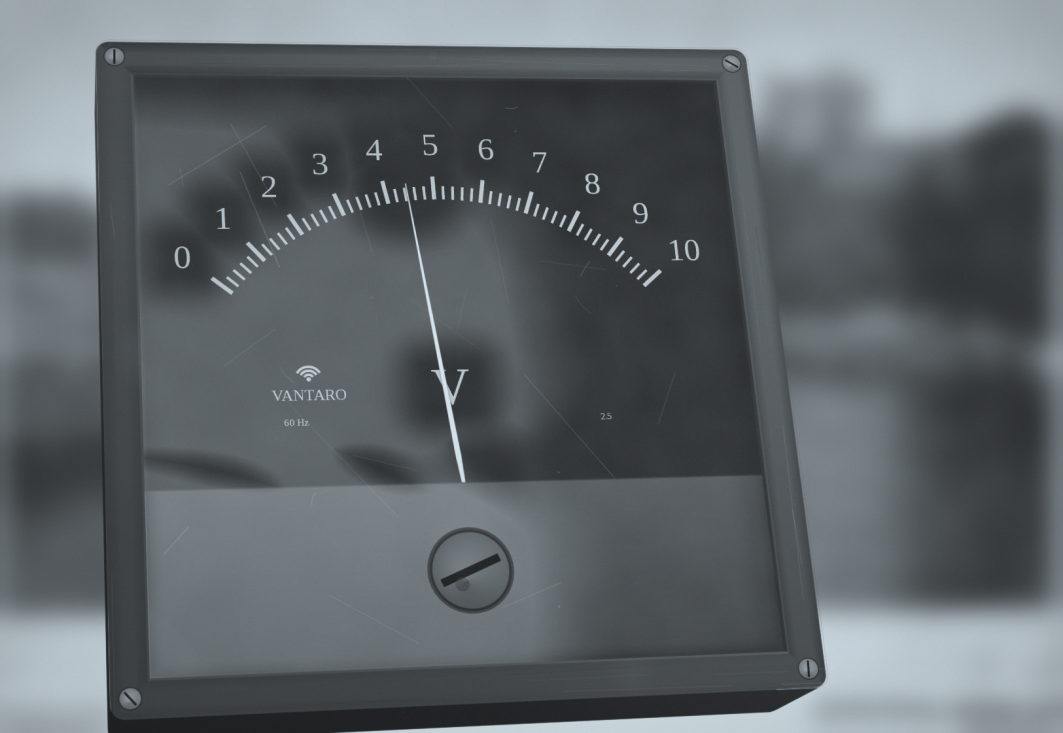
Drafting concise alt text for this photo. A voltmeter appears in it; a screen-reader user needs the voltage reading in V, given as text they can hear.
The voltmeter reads 4.4 V
